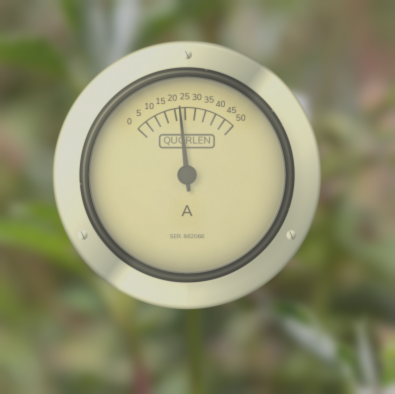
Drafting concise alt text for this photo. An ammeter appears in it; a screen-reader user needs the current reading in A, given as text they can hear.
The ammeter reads 22.5 A
